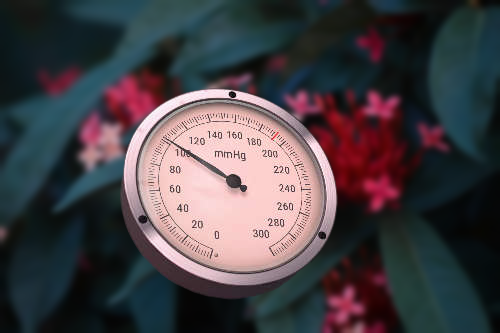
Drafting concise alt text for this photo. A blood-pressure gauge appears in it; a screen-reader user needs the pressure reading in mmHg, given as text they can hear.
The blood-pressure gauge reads 100 mmHg
